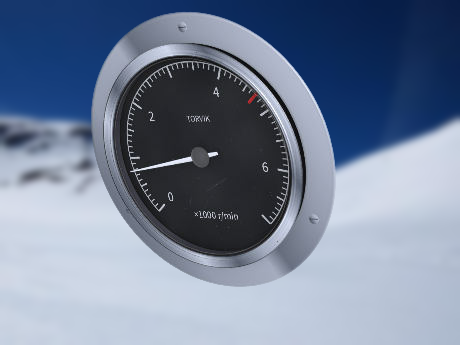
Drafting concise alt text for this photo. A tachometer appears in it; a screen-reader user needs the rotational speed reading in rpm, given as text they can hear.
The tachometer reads 800 rpm
